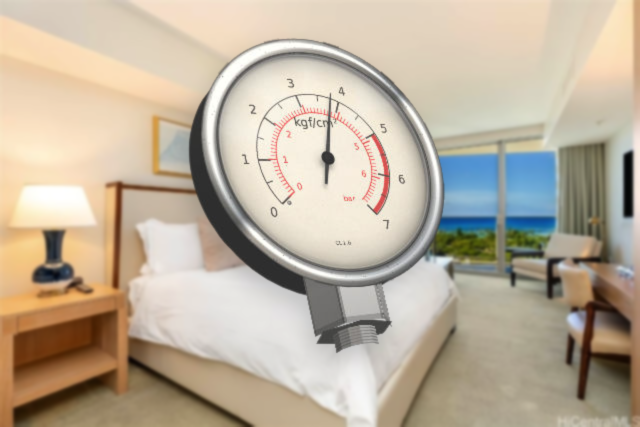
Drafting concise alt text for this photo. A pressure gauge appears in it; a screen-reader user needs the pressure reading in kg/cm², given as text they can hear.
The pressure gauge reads 3.75 kg/cm²
